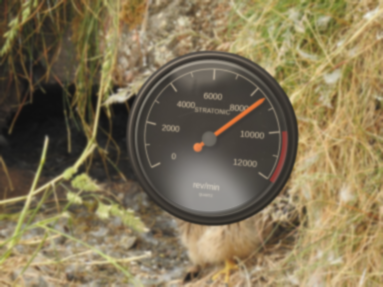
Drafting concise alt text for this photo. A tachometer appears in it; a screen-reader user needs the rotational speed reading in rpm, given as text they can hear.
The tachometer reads 8500 rpm
